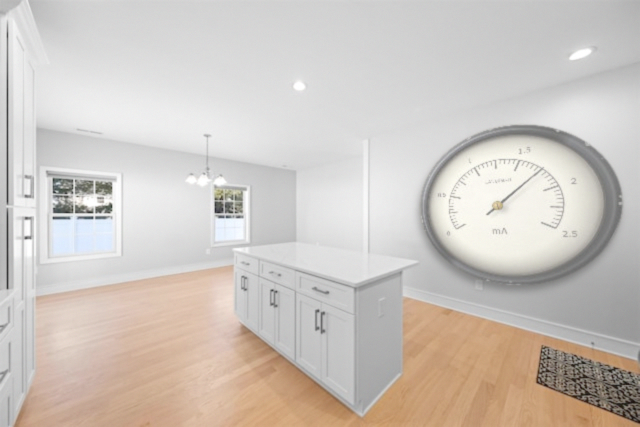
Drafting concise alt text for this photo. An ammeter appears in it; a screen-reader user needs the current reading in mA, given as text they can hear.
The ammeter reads 1.75 mA
